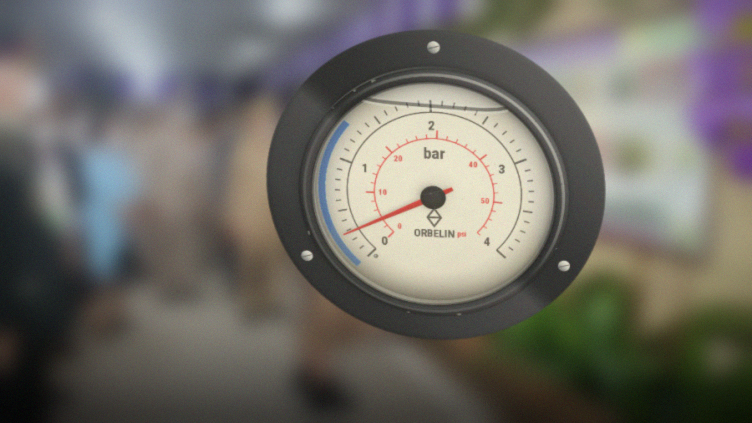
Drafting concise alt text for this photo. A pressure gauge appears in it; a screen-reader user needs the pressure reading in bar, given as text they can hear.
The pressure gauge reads 0.3 bar
